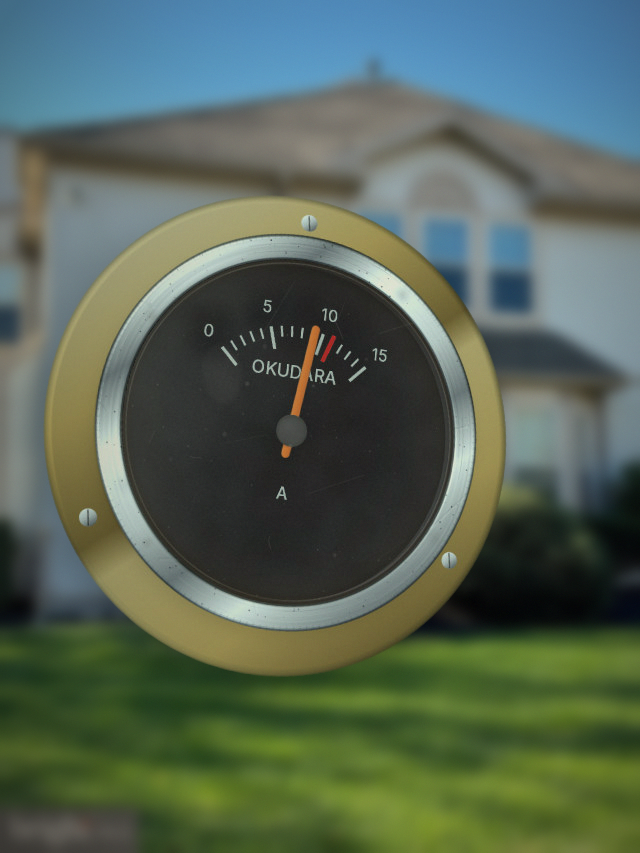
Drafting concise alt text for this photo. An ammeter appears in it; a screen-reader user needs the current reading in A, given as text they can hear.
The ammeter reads 9 A
